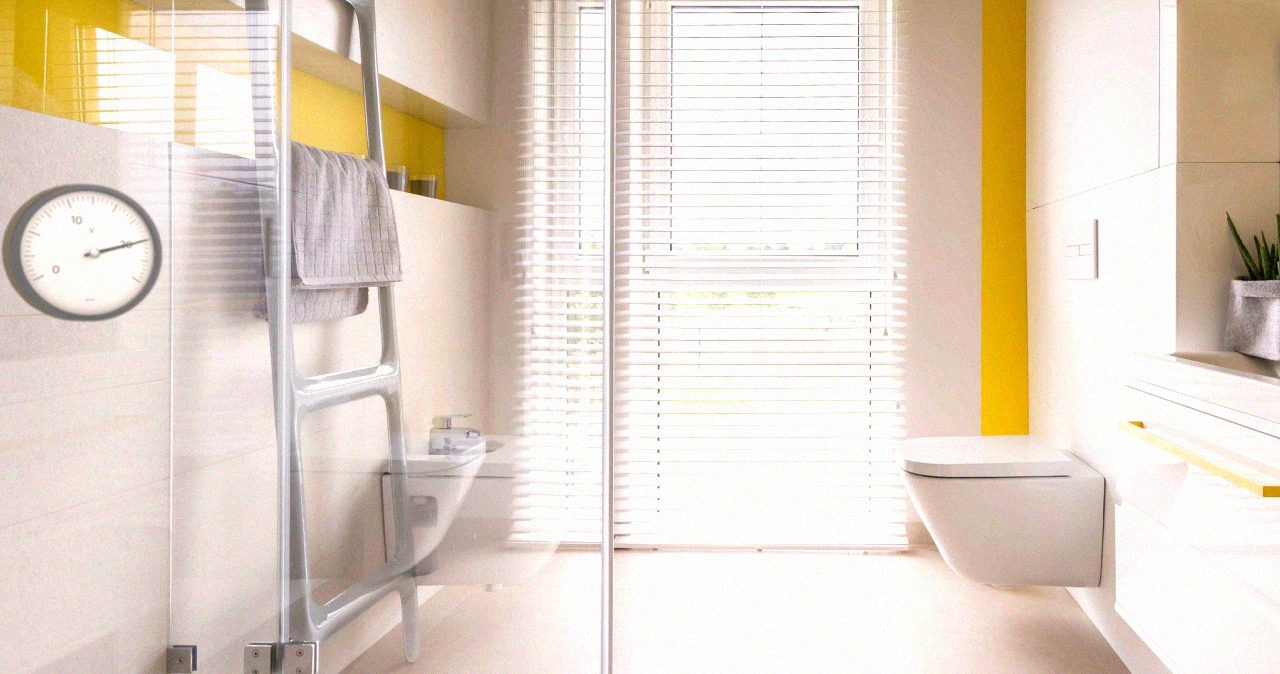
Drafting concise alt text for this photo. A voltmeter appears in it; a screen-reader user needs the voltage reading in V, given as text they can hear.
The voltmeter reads 20 V
